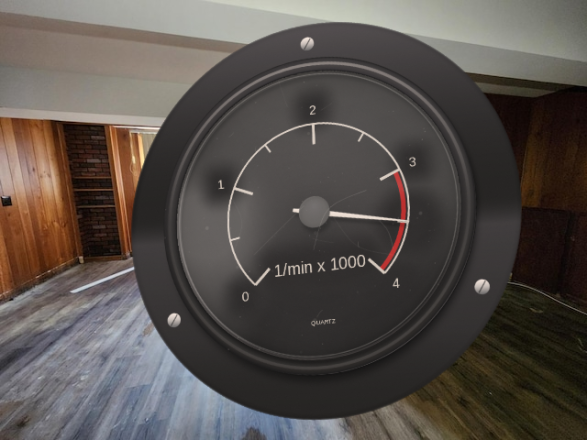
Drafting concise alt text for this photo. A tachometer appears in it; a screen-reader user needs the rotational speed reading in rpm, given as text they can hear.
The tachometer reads 3500 rpm
